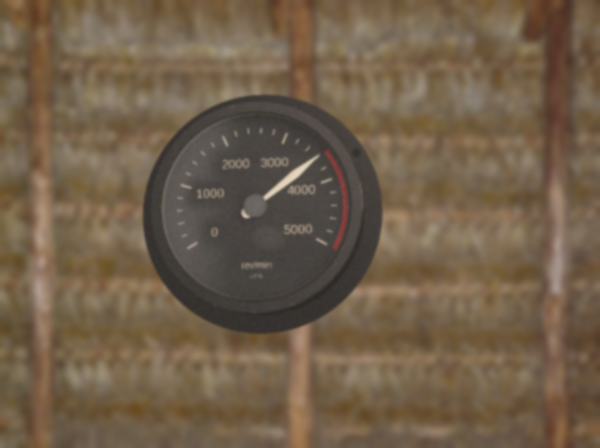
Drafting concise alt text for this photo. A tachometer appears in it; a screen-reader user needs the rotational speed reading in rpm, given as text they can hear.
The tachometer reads 3600 rpm
